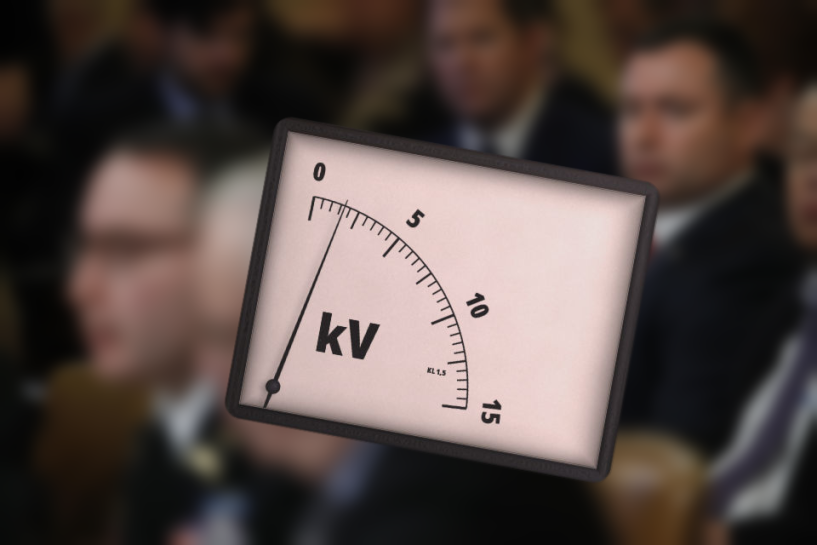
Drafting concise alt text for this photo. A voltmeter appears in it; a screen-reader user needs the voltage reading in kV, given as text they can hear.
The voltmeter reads 1.75 kV
